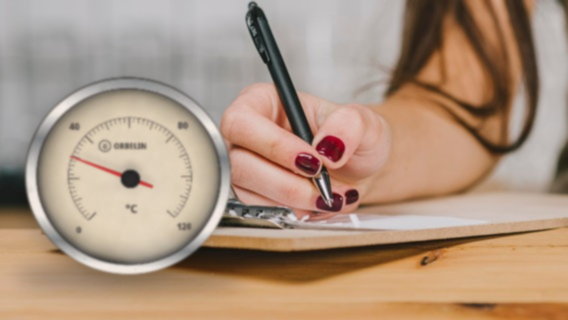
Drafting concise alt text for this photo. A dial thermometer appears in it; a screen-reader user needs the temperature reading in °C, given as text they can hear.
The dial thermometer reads 30 °C
